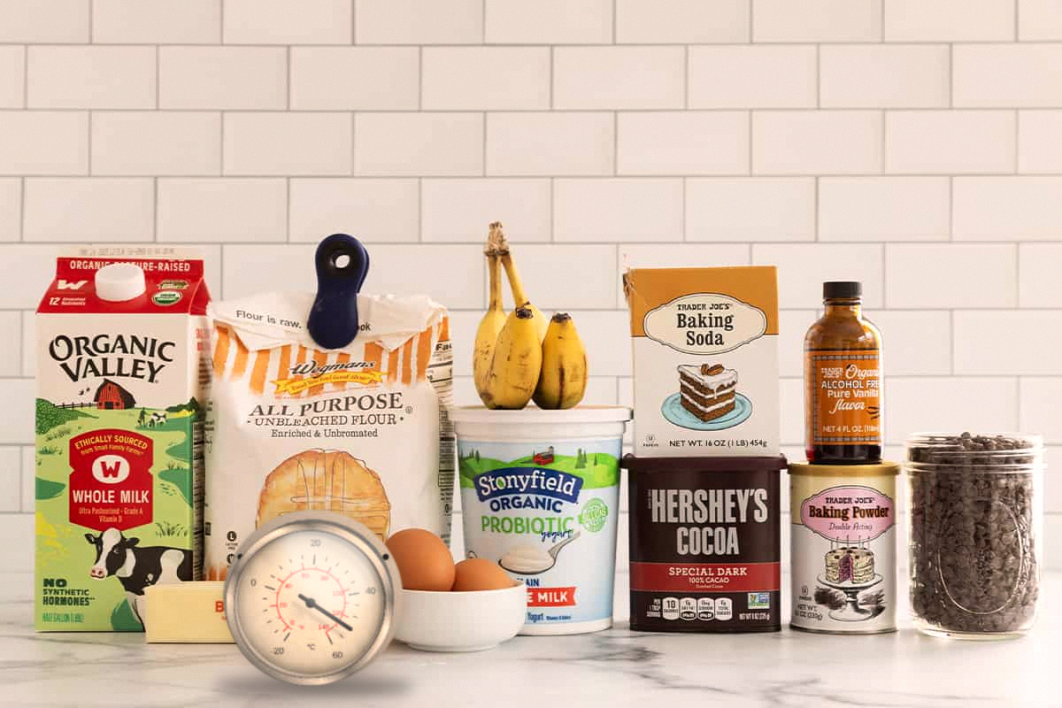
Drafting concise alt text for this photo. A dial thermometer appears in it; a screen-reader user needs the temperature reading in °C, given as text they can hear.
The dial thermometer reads 52 °C
